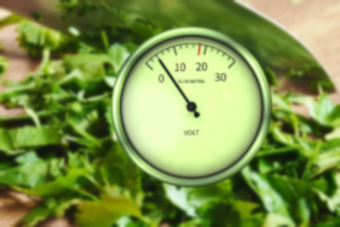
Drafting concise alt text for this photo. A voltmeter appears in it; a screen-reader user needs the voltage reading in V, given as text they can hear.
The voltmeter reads 4 V
